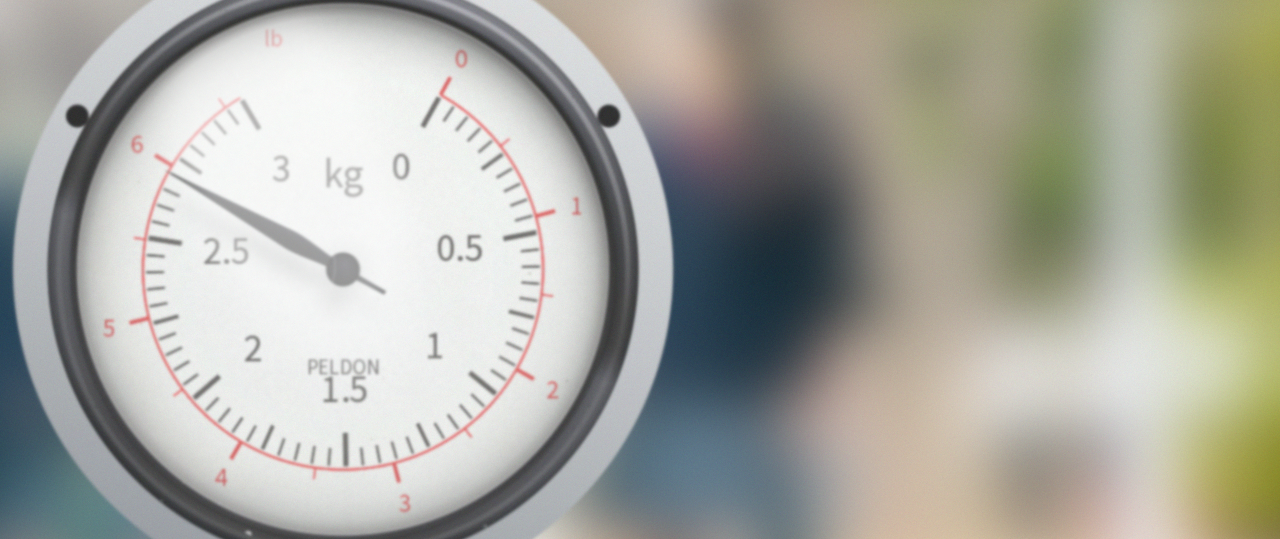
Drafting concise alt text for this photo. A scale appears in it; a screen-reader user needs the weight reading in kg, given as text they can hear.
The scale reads 2.7 kg
